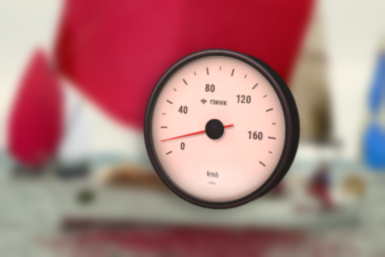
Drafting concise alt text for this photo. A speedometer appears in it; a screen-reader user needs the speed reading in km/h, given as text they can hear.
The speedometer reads 10 km/h
